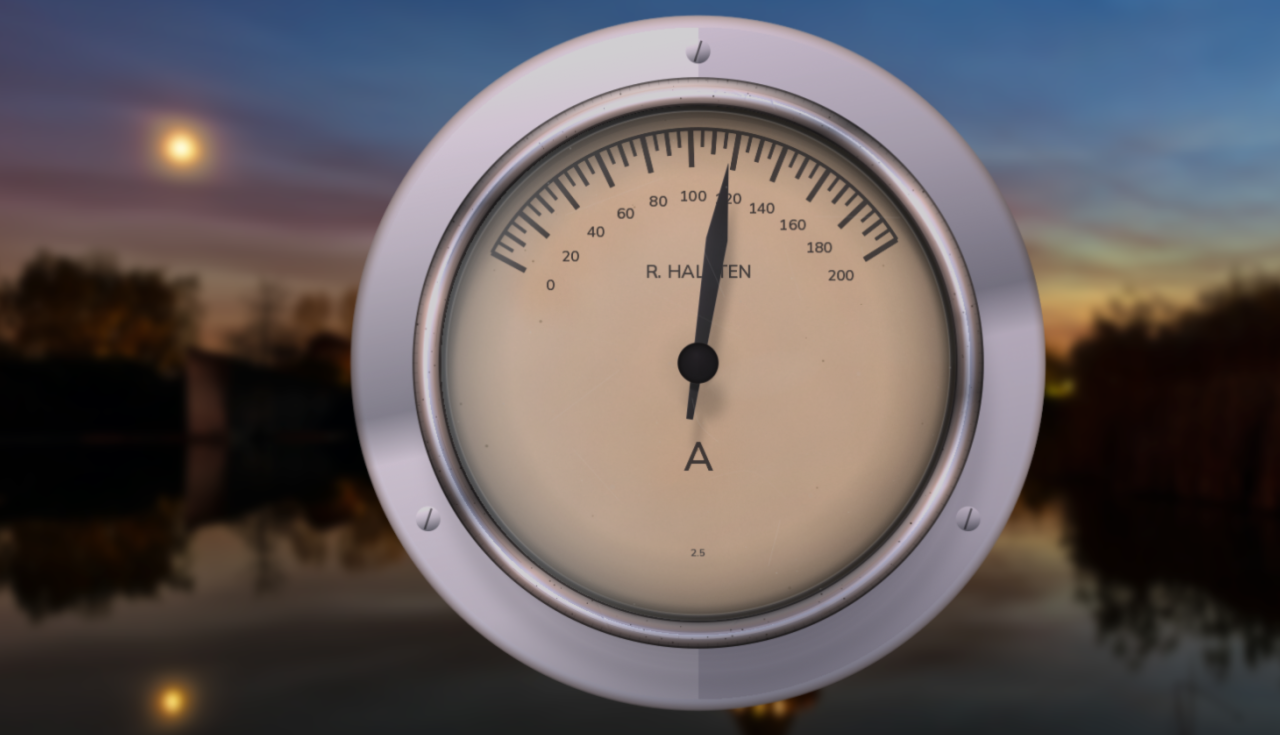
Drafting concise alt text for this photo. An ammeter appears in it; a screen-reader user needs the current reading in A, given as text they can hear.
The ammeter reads 117.5 A
